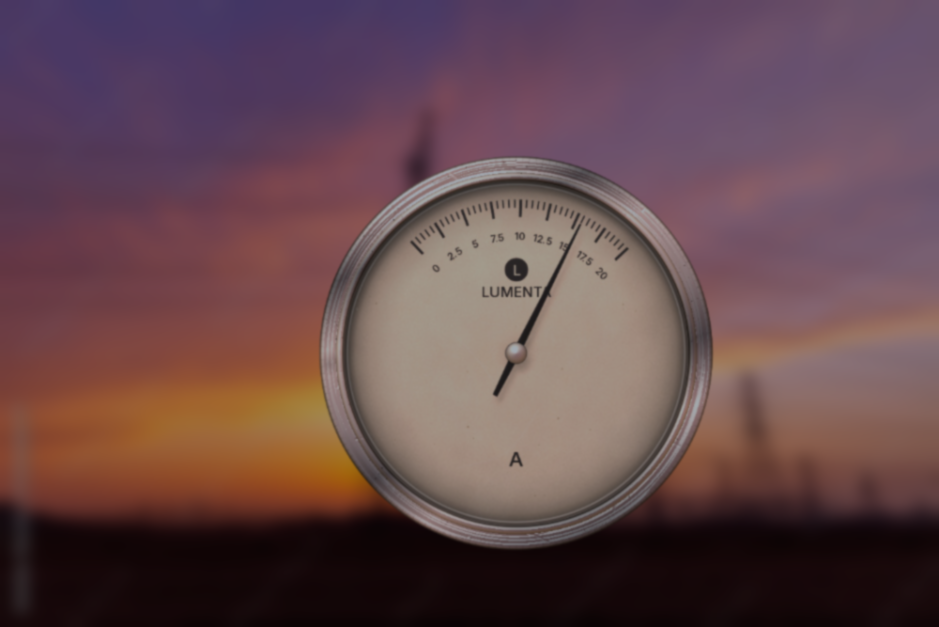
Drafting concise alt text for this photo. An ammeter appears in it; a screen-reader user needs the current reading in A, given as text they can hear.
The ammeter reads 15.5 A
